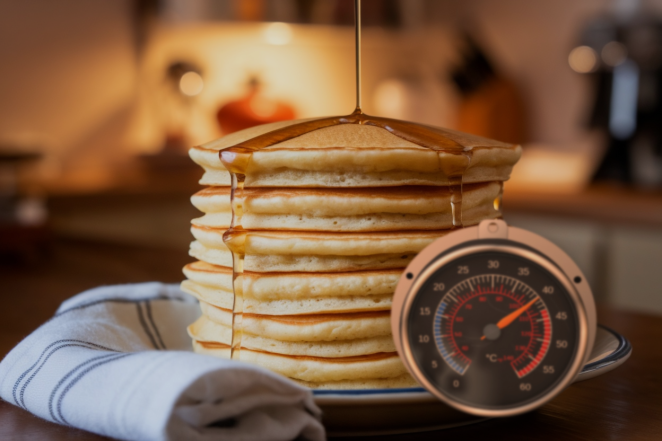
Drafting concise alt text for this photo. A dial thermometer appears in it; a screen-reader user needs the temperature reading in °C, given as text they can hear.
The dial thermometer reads 40 °C
